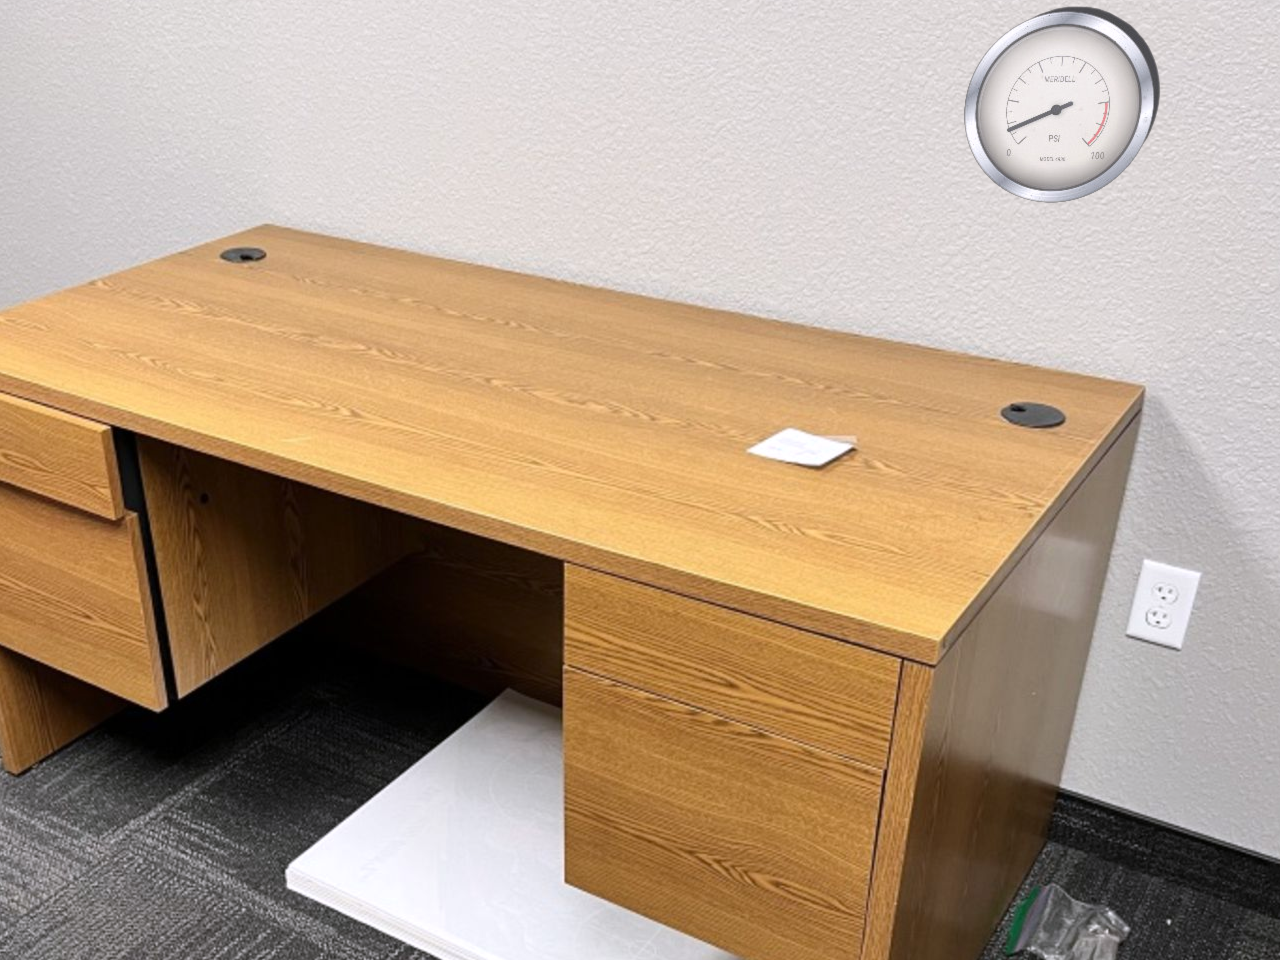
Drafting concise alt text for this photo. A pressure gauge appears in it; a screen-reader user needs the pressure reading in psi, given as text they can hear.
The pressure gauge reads 7.5 psi
